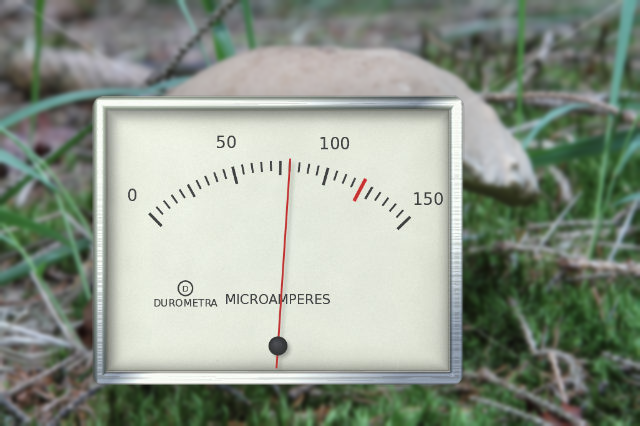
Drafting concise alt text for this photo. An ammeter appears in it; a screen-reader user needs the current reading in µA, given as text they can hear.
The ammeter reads 80 µA
